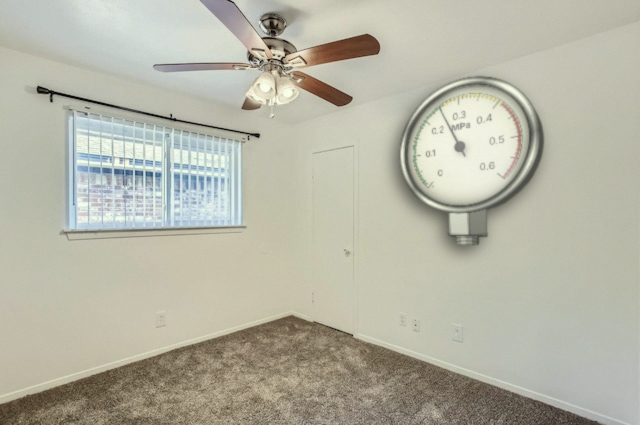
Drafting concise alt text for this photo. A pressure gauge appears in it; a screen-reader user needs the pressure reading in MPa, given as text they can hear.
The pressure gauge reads 0.25 MPa
